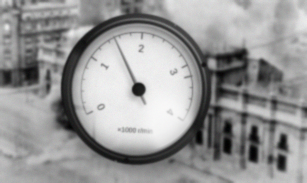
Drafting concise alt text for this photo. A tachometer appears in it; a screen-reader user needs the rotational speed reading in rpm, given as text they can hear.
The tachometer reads 1500 rpm
